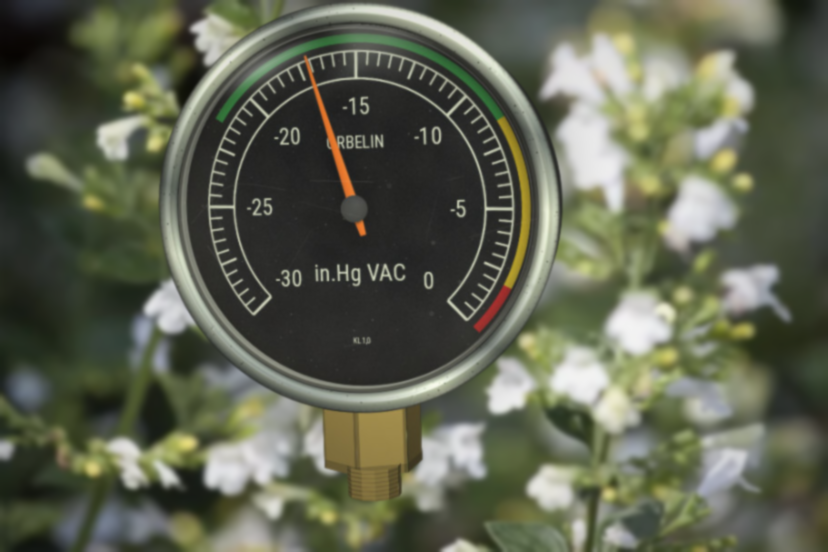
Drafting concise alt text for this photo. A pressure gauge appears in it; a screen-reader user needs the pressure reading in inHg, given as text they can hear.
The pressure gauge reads -17 inHg
